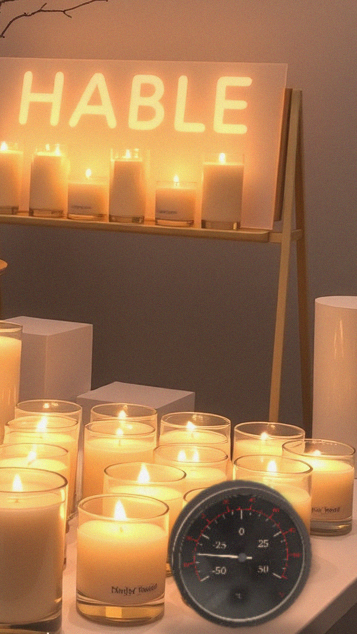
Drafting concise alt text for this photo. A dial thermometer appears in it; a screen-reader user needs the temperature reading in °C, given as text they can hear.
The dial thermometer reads -35 °C
